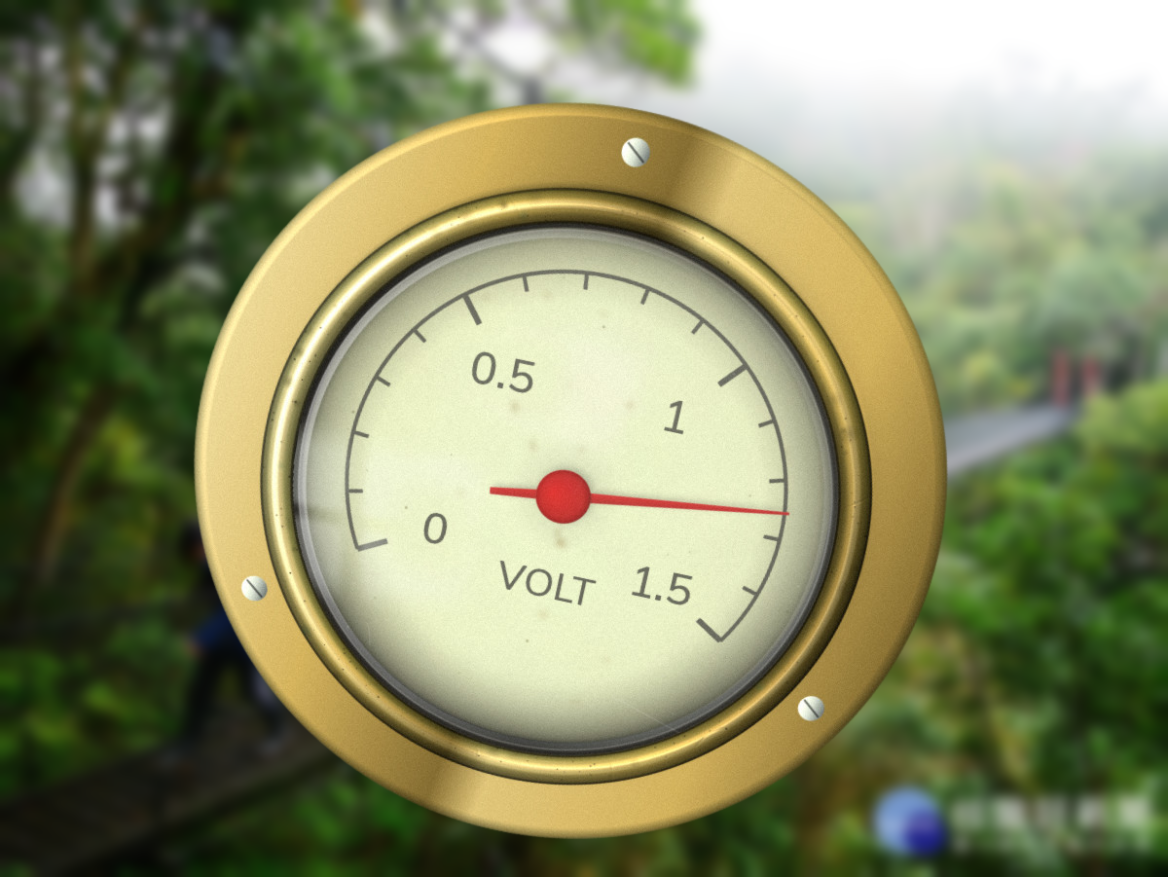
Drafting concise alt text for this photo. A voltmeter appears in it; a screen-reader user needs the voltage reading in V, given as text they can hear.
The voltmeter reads 1.25 V
